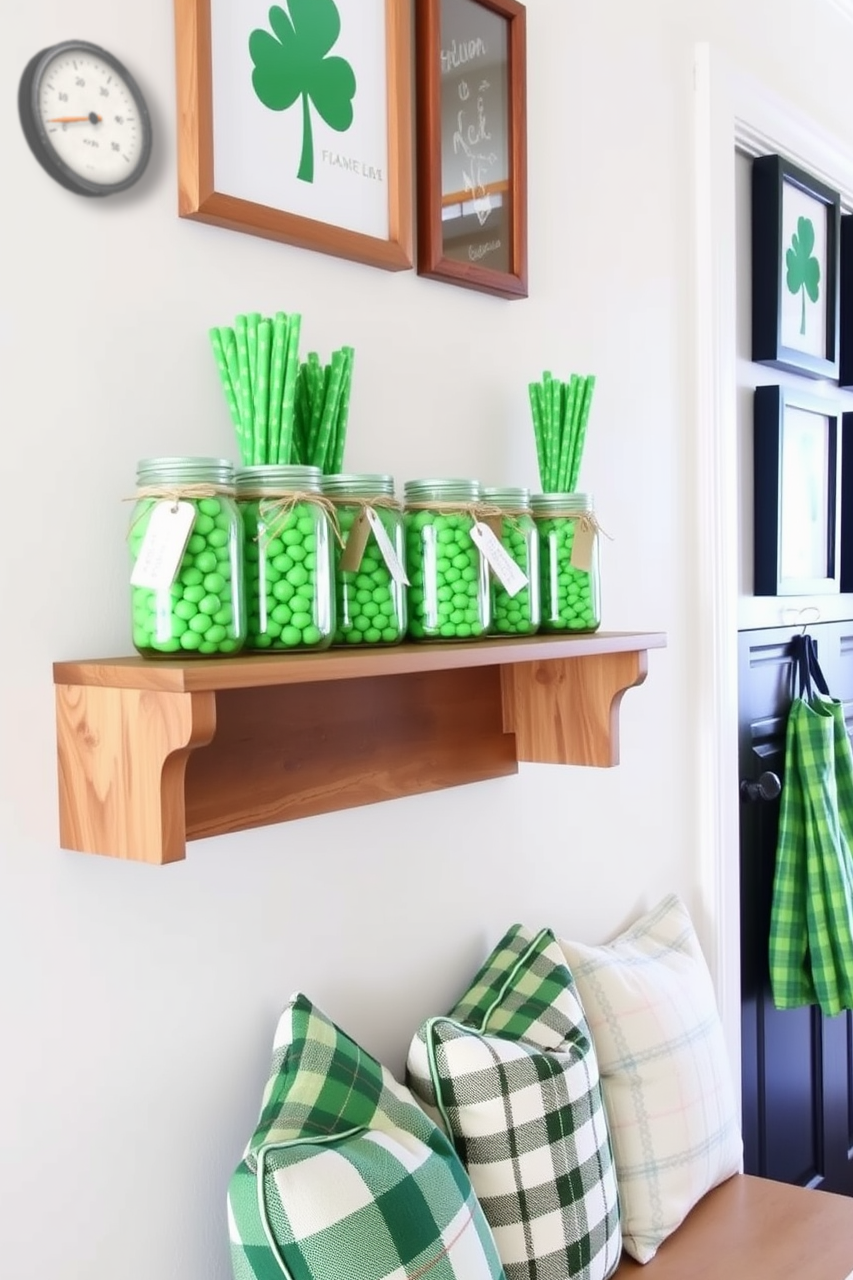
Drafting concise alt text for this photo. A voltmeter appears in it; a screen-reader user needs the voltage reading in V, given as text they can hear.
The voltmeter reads 2 V
